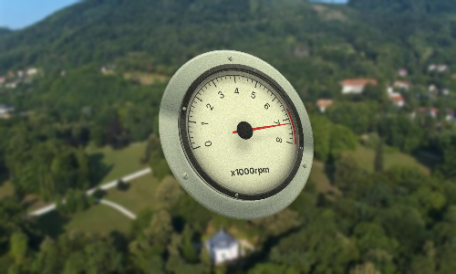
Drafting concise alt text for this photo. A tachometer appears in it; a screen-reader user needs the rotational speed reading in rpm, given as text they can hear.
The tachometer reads 7200 rpm
